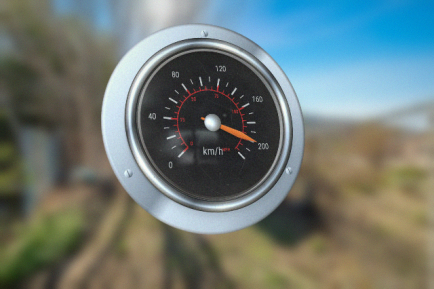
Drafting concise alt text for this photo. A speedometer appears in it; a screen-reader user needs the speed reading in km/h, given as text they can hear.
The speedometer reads 200 km/h
